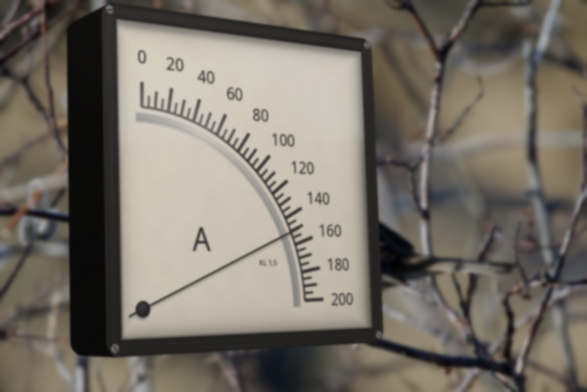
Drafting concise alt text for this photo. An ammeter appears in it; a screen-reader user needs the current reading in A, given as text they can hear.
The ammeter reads 150 A
